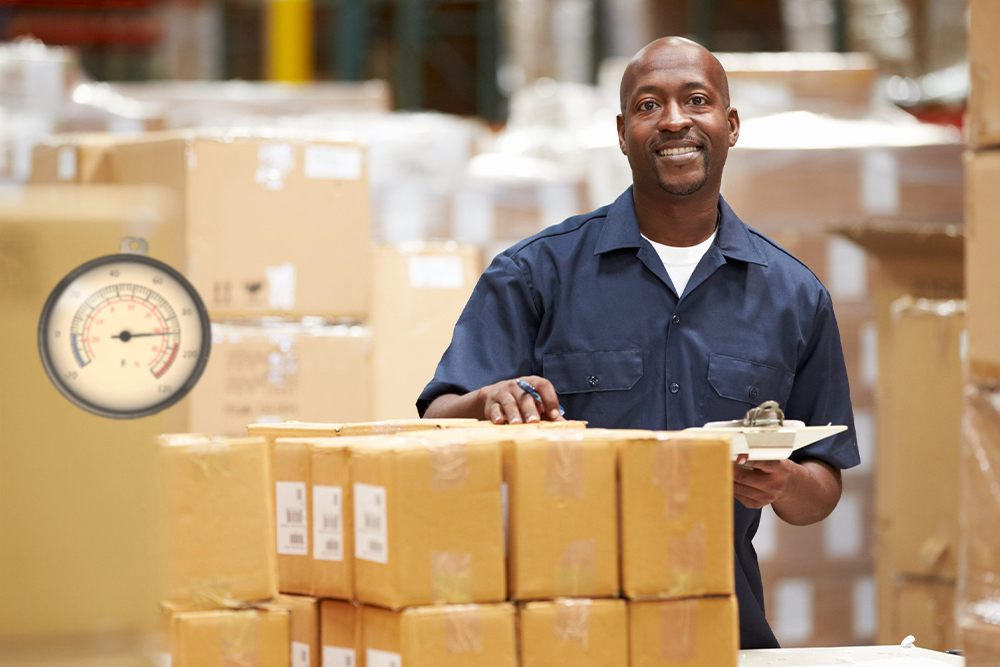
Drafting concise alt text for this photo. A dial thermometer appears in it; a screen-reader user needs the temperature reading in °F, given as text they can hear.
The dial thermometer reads 90 °F
